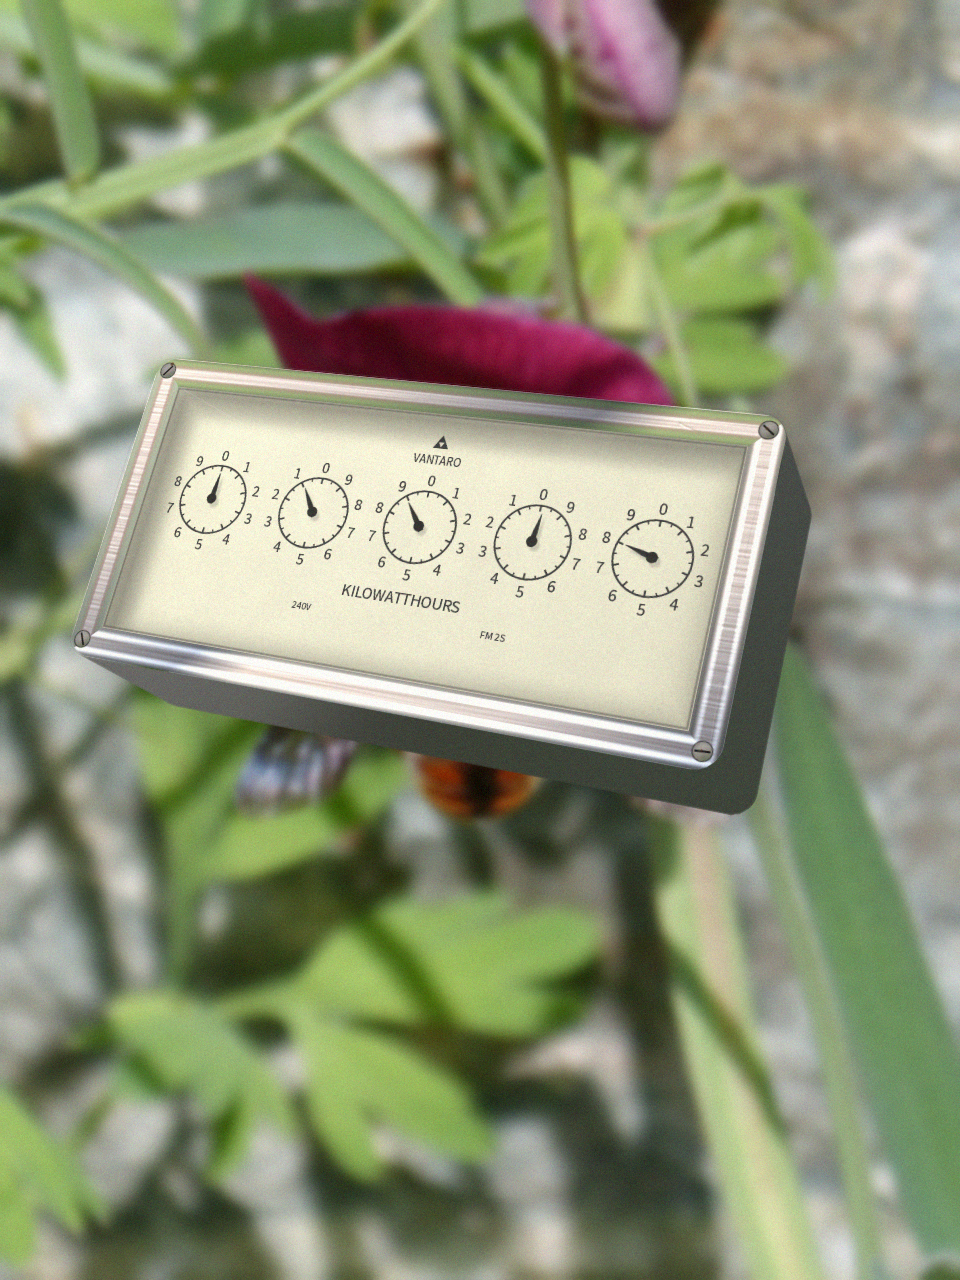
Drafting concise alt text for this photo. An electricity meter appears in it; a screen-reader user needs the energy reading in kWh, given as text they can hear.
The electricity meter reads 898 kWh
